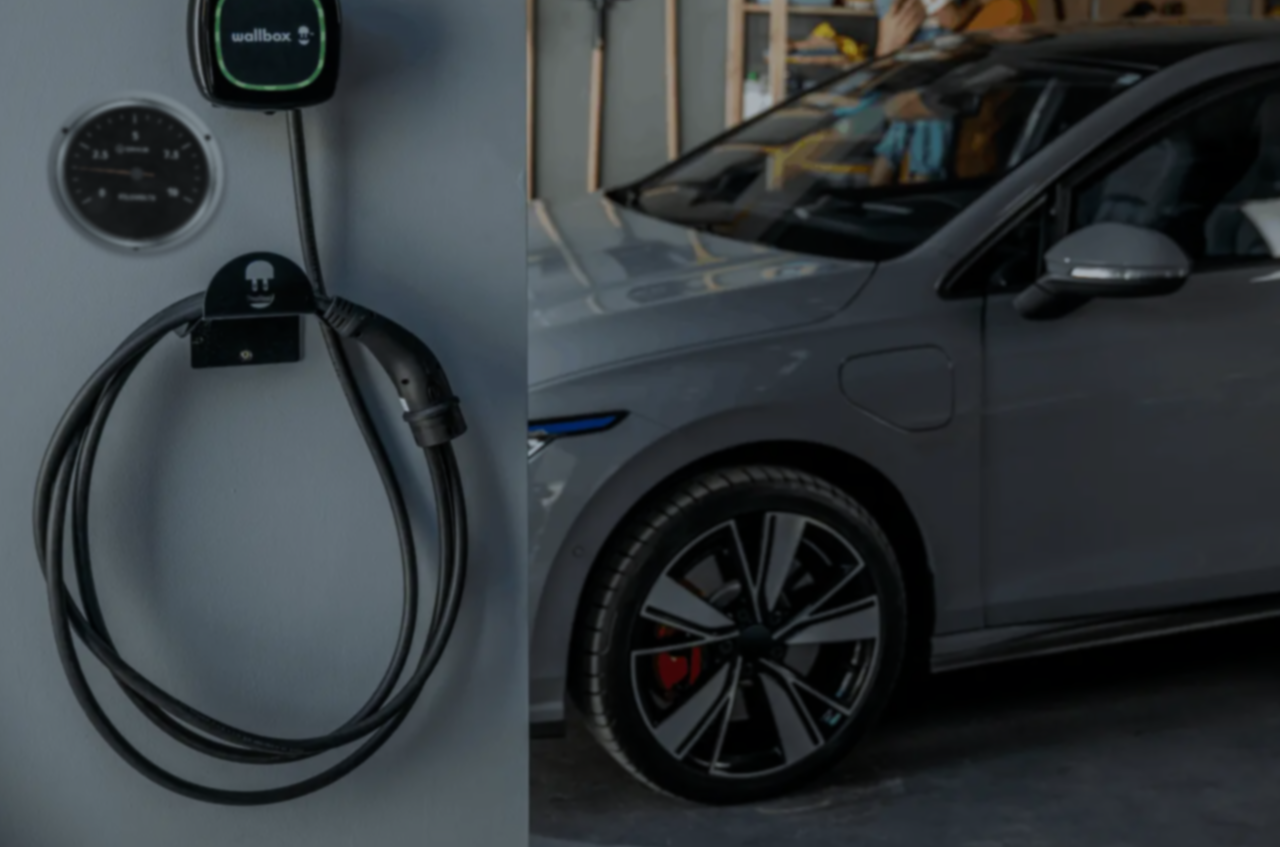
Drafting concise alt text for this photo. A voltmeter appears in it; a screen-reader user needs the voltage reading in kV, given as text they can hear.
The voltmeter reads 1.5 kV
